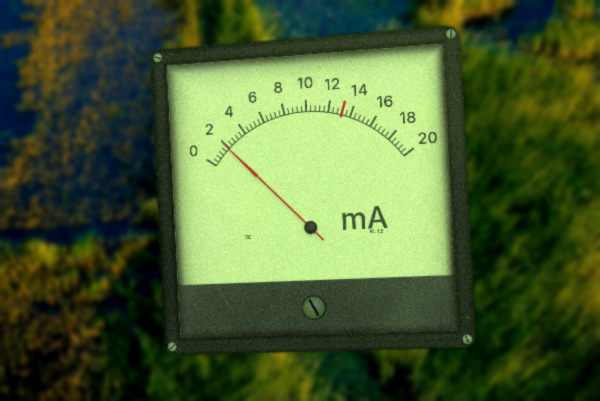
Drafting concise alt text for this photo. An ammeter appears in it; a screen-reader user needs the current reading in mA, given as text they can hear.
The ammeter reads 2 mA
